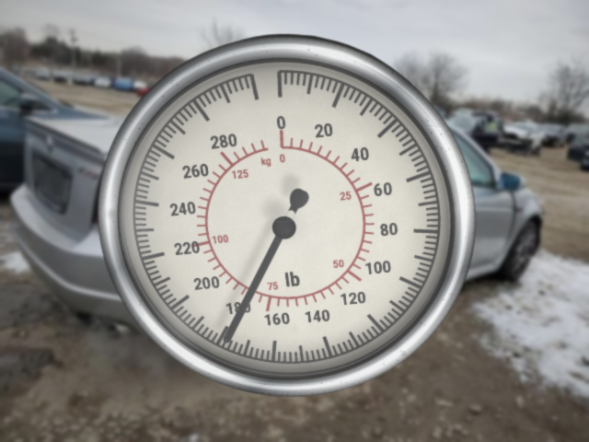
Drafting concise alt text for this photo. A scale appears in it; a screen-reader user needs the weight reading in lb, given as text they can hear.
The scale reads 178 lb
